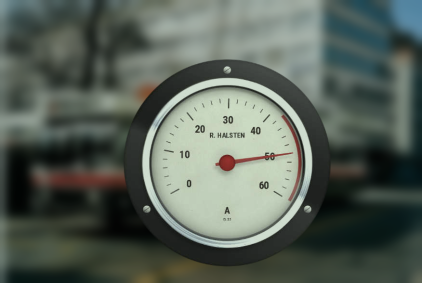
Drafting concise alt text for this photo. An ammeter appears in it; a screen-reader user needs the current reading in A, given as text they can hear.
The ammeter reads 50 A
